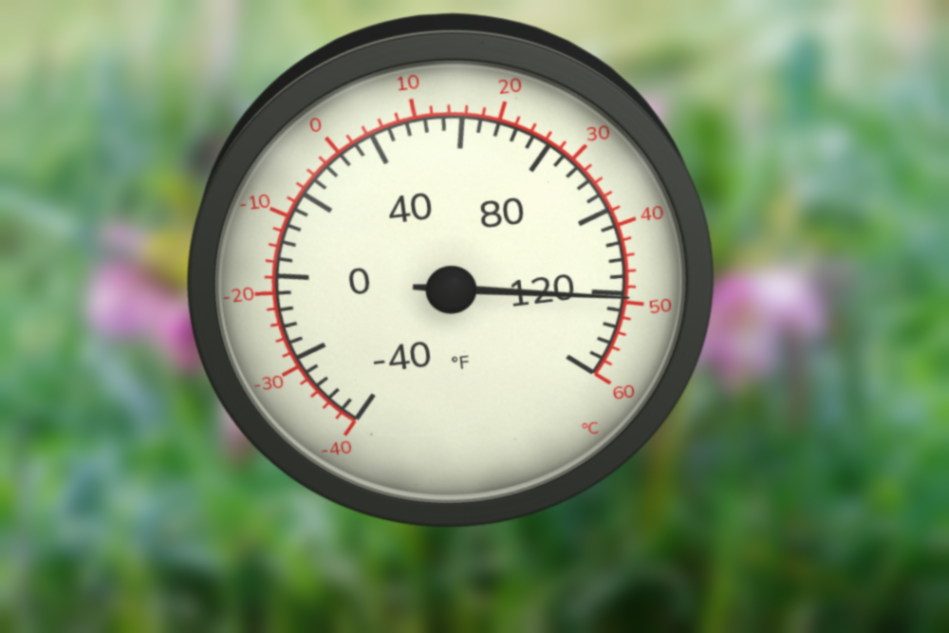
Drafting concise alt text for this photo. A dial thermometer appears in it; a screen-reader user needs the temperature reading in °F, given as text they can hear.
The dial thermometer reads 120 °F
